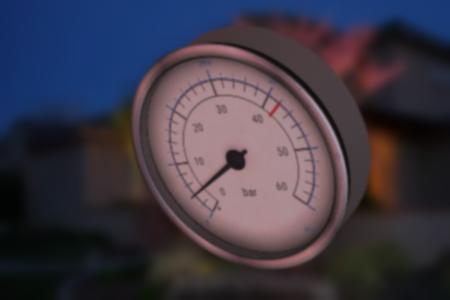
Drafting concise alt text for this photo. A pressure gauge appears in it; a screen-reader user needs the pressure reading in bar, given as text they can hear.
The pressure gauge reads 4 bar
